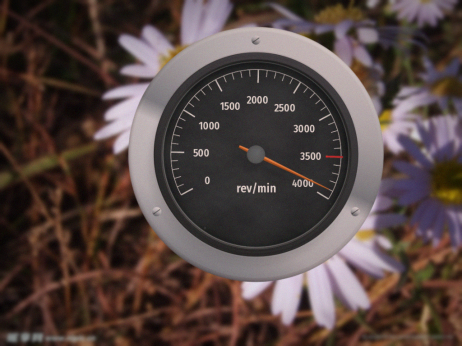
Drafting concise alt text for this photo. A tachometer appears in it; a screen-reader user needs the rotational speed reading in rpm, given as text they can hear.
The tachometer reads 3900 rpm
